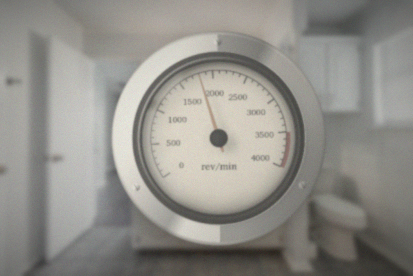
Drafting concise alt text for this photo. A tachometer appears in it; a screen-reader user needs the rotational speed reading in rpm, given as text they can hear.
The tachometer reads 1800 rpm
